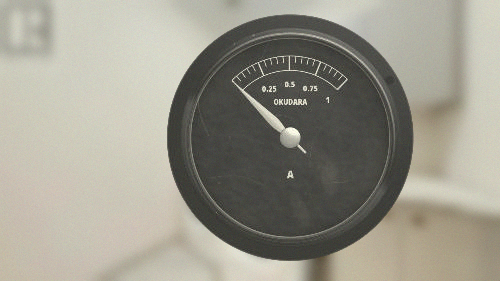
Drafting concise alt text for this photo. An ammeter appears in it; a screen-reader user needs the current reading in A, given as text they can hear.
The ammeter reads 0 A
